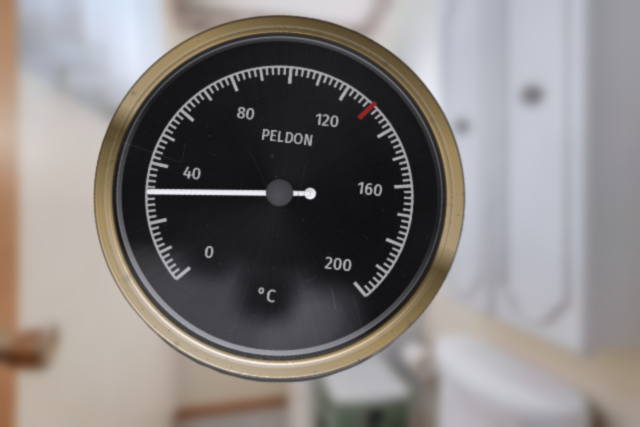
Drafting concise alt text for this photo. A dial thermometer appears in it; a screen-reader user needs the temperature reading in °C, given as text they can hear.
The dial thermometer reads 30 °C
